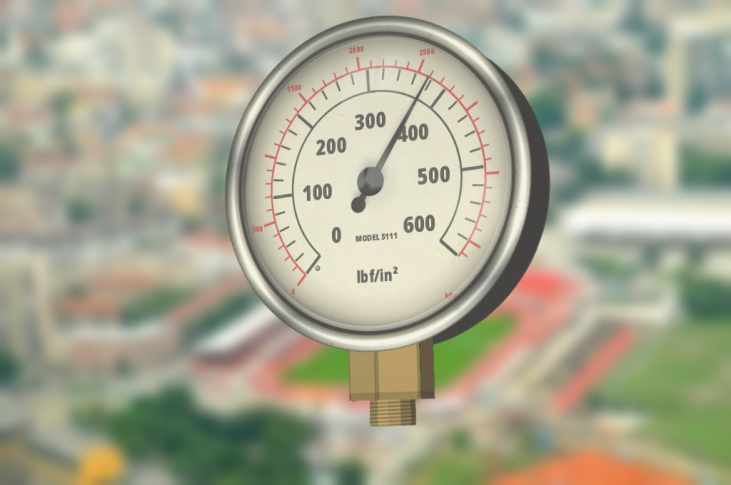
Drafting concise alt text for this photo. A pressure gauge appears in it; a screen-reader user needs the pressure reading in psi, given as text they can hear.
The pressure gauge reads 380 psi
